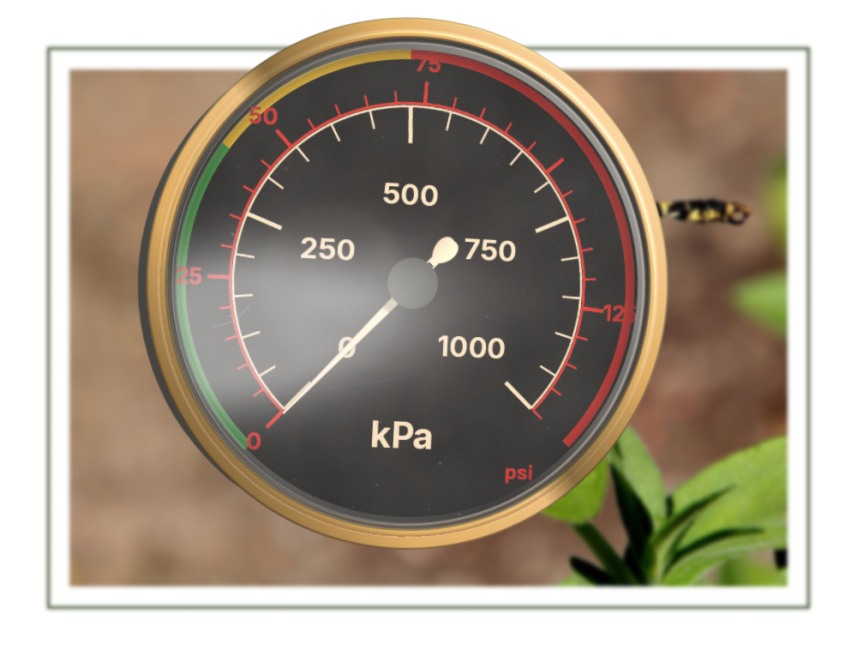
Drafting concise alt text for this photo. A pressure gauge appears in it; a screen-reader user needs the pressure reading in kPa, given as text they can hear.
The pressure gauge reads 0 kPa
